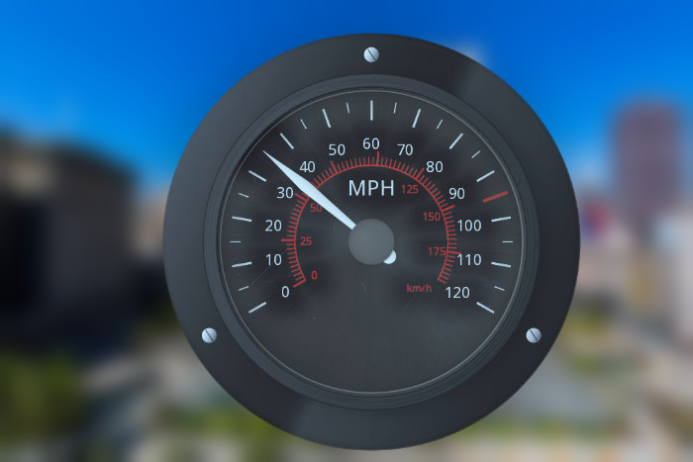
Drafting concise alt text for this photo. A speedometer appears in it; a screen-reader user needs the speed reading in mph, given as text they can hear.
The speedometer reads 35 mph
